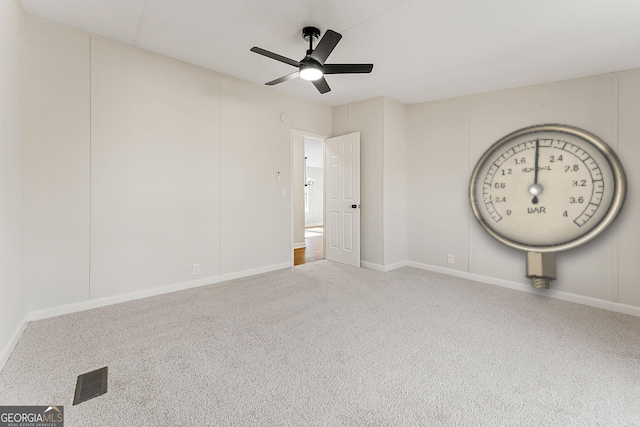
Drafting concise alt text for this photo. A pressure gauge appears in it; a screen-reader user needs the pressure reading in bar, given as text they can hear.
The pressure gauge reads 2 bar
